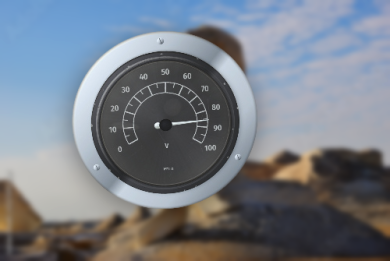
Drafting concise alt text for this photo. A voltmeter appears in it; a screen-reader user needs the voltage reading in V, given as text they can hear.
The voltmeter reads 85 V
